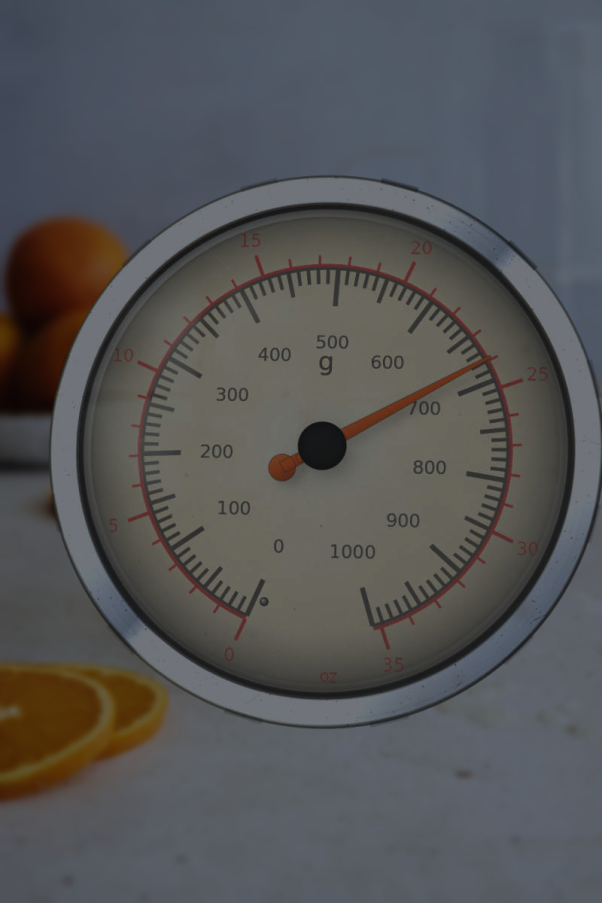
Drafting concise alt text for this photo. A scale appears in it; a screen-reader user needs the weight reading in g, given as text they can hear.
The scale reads 680 g
